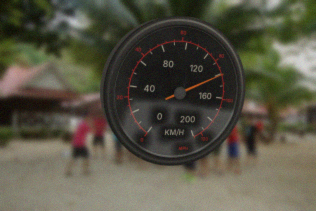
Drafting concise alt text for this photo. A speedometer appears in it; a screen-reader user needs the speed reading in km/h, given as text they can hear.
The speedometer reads 140 km/h
